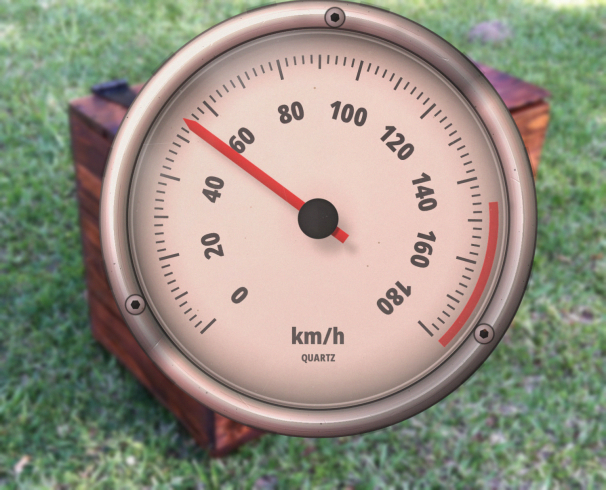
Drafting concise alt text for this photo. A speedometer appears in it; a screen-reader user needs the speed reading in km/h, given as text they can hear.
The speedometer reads 54 km/h
